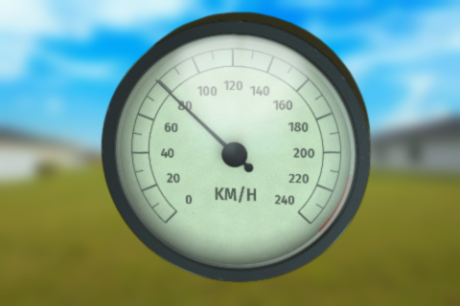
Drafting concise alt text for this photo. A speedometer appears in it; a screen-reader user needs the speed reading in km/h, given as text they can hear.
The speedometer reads 80 km/h
